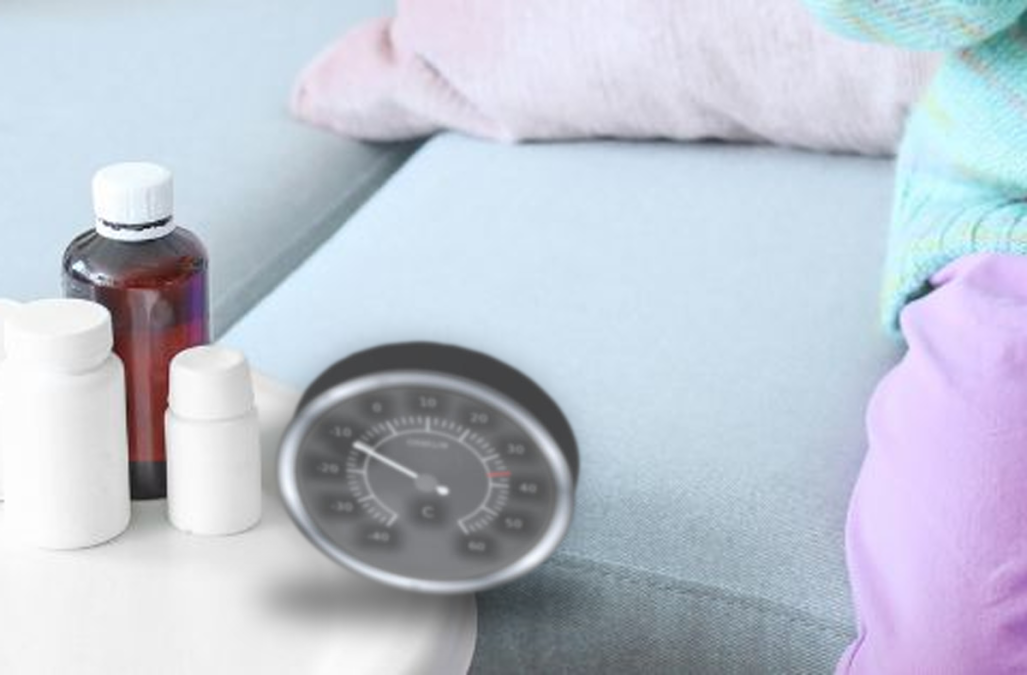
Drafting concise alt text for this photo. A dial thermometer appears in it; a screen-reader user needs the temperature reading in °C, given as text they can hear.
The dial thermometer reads -10 °C
